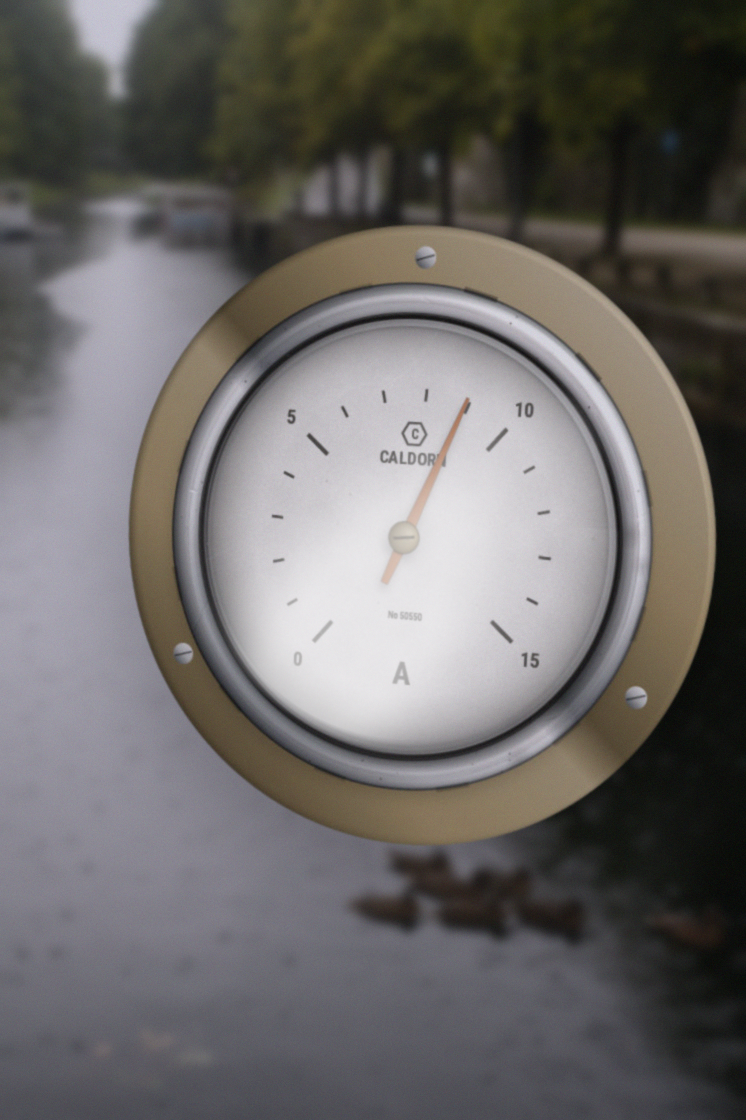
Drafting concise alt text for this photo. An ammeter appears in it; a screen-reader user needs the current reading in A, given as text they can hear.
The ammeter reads 9 A
